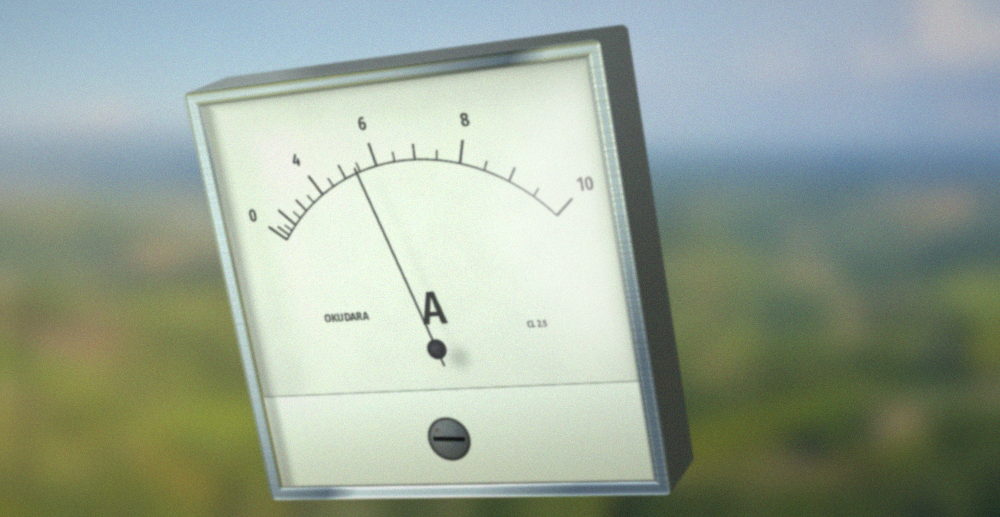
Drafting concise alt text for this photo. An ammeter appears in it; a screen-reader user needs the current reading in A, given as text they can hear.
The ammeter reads 5.5 A
